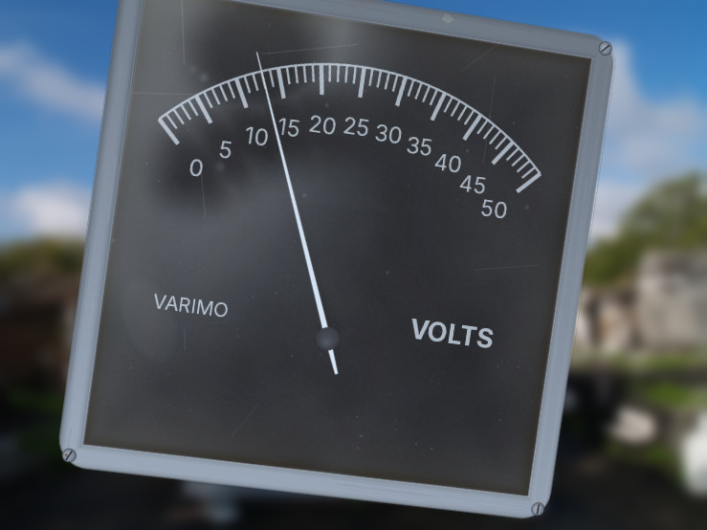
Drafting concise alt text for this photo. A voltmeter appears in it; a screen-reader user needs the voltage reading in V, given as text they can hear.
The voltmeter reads 13 V
